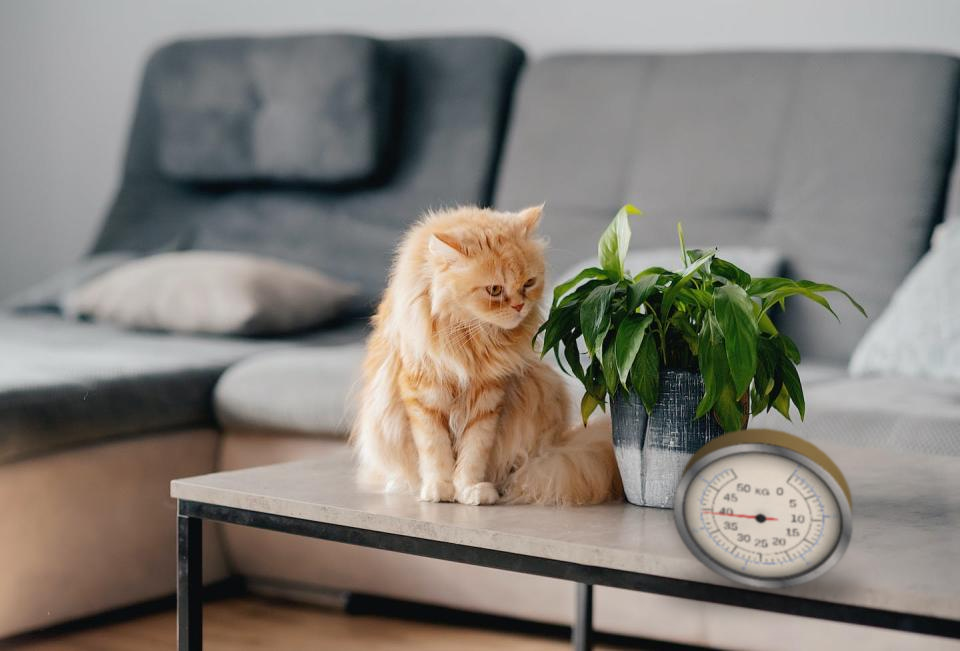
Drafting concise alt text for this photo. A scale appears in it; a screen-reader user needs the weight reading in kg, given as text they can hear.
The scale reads 40 kg
